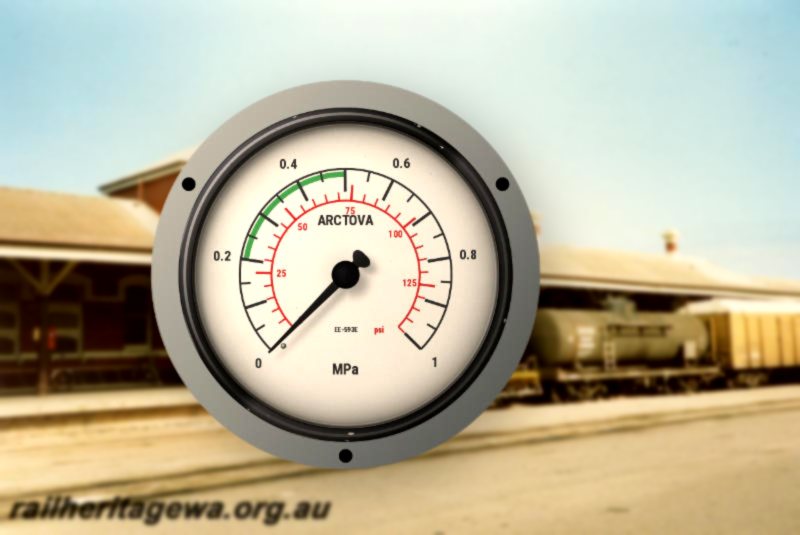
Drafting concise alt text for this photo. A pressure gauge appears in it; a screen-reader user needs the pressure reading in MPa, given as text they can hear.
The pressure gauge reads 0 MPa
